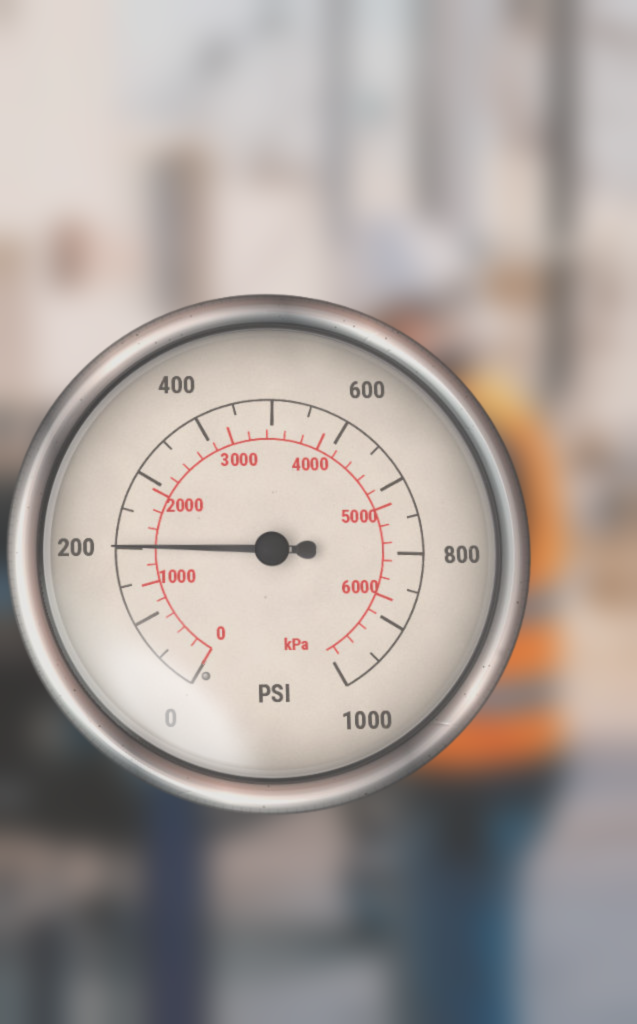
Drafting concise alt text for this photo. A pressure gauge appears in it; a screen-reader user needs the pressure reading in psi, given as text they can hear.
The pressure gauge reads 200 psi
